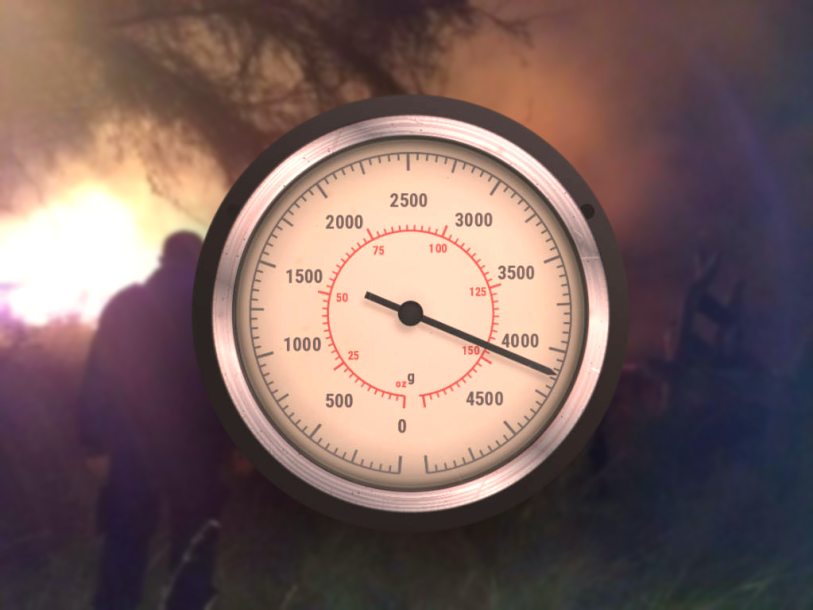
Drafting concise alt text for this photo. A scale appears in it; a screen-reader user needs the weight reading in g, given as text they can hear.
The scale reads 4125 g
